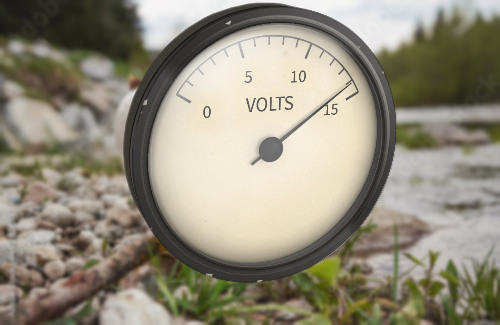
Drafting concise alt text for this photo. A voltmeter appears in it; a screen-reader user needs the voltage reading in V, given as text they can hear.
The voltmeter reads 14 V
